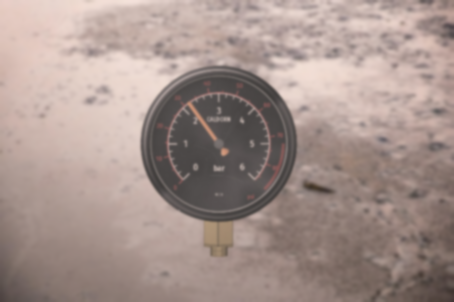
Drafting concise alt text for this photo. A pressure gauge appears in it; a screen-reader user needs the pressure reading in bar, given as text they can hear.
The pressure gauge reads 2.2 bar
